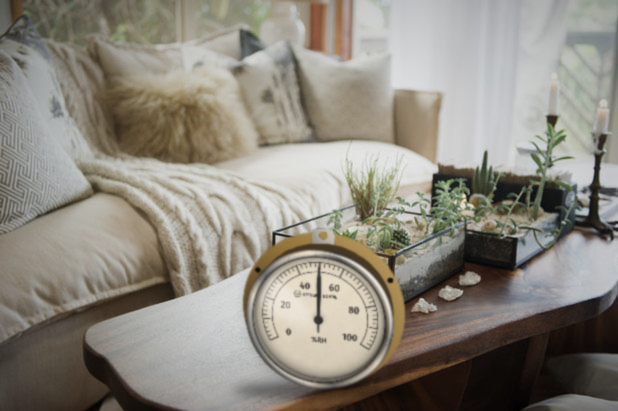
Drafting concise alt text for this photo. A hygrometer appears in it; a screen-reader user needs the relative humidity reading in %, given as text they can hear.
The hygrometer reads 50 %
